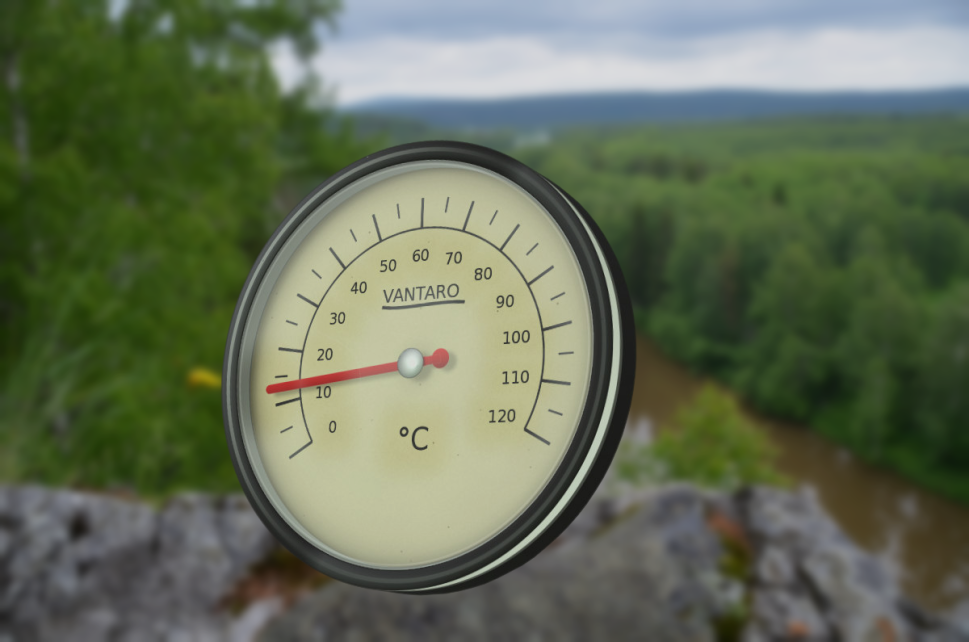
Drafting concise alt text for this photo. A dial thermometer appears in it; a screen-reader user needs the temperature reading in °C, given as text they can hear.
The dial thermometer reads 12.5 °C
